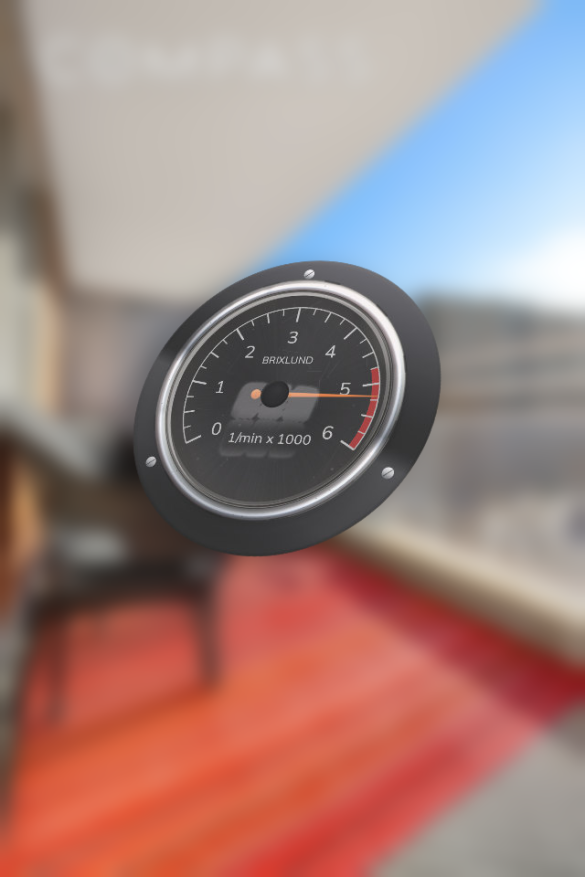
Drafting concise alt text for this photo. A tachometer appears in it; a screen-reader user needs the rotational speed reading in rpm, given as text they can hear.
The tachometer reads 5250 rpm
